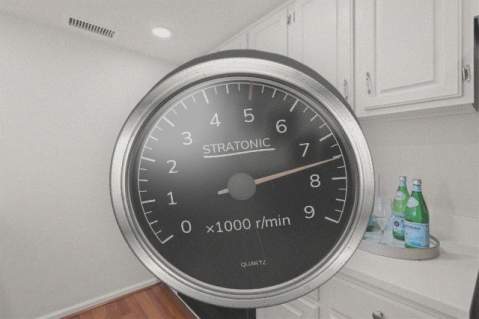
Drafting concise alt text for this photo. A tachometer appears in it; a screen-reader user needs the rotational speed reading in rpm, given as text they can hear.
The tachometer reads 7500 rpm
